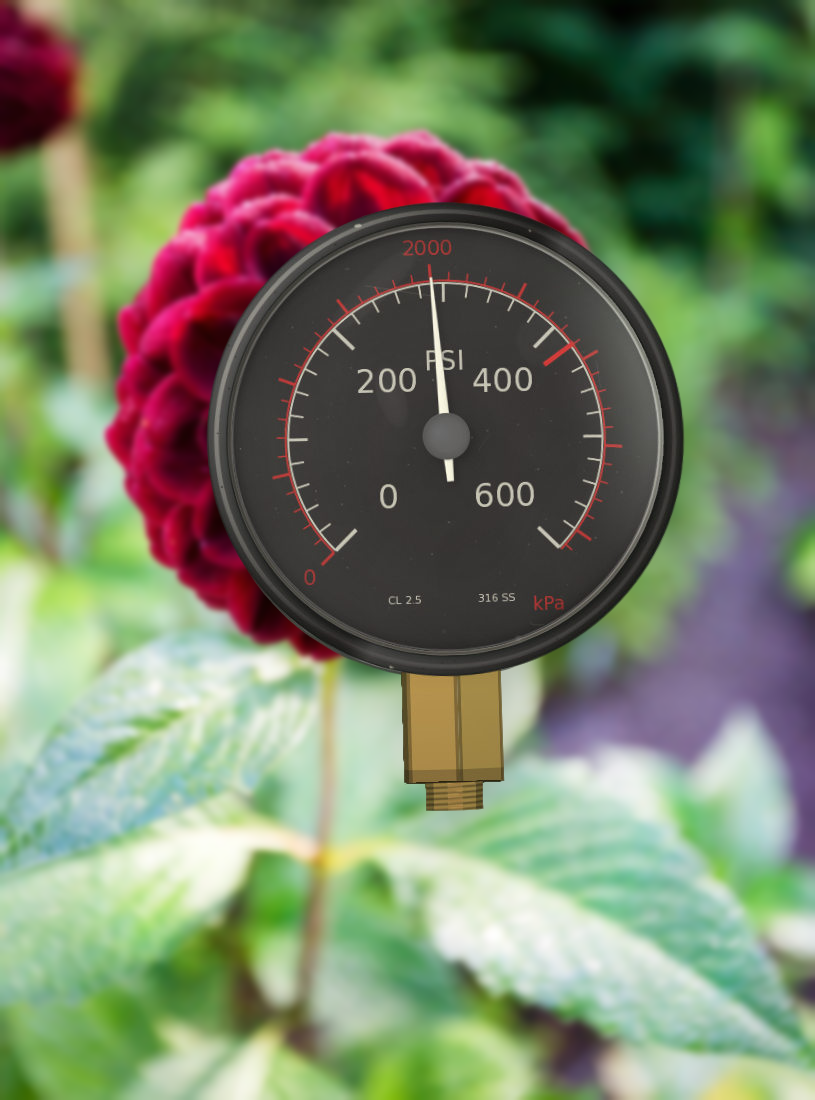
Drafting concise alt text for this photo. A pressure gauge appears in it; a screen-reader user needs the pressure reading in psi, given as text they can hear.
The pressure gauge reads 290 psi
